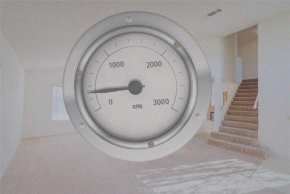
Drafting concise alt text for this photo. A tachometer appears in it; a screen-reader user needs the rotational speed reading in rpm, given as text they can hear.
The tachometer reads 300 rpm
